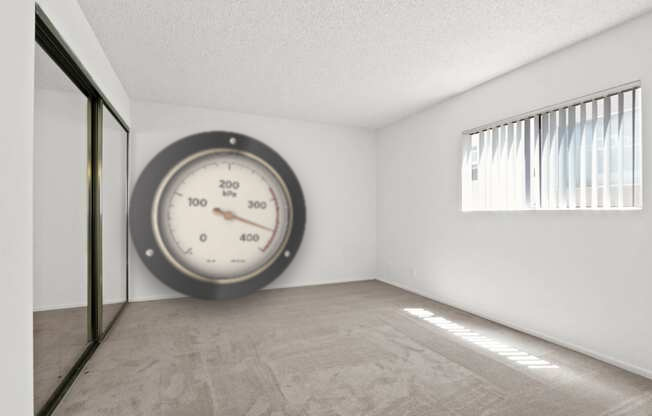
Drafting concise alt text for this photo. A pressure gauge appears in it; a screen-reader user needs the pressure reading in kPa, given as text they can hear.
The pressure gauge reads 360 kPa
